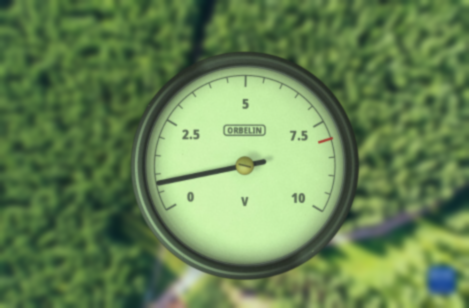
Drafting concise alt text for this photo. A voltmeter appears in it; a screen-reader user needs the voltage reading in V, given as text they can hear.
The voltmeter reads 0.75 V
